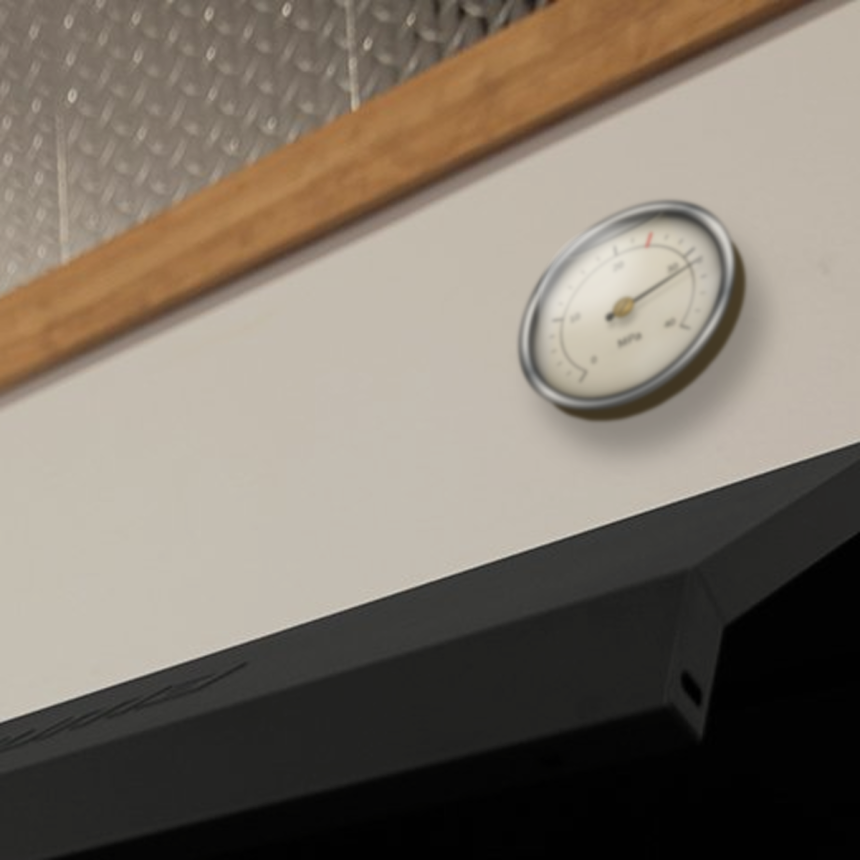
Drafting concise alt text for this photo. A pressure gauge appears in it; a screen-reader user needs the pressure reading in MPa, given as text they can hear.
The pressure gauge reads 32 MPa
